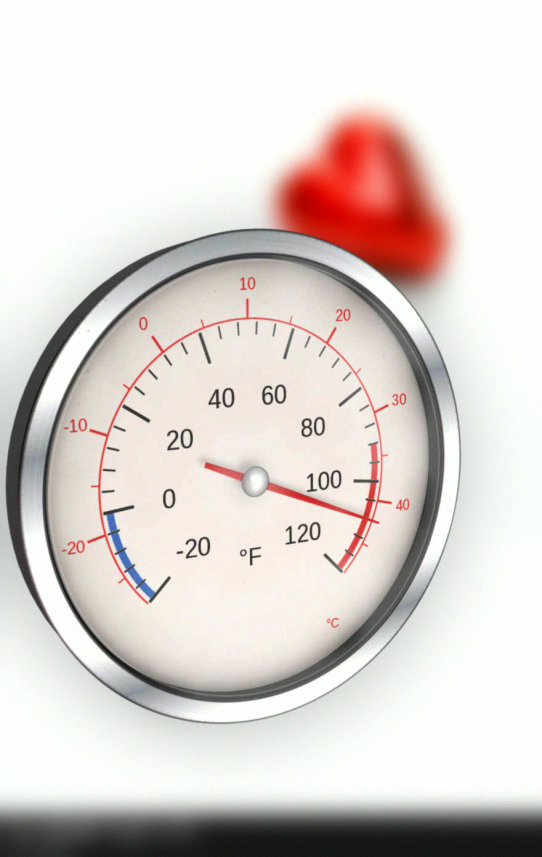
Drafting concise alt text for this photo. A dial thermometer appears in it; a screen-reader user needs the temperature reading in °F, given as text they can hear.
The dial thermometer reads 108 °F
